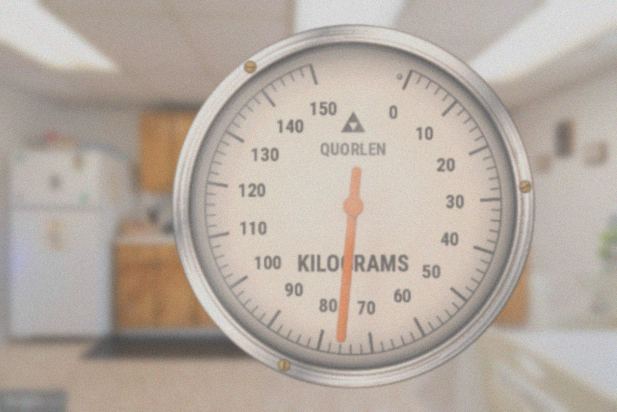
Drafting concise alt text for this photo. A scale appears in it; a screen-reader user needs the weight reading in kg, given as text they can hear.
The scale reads 76 kg
